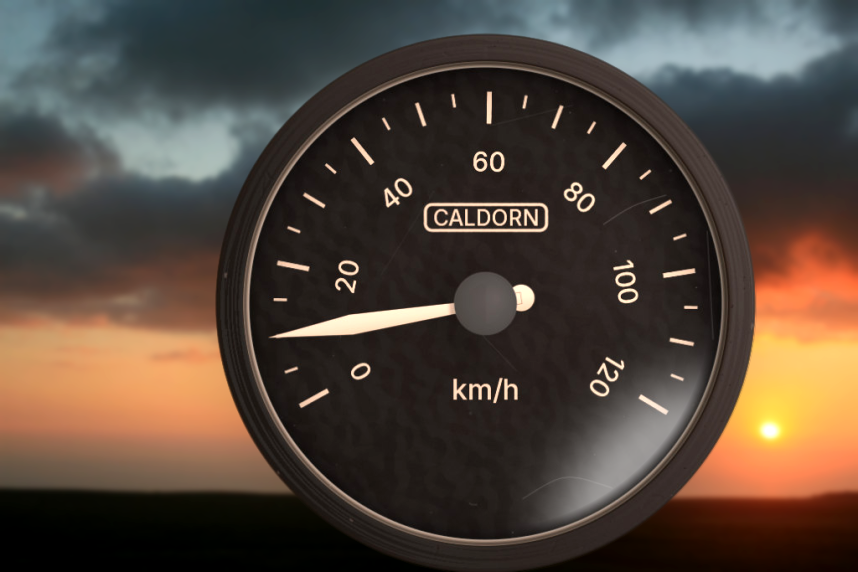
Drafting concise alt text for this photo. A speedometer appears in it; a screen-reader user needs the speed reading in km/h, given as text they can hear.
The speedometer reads 10 km/h
